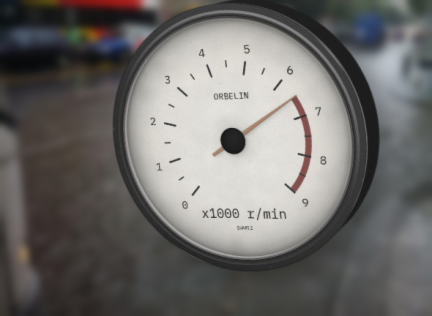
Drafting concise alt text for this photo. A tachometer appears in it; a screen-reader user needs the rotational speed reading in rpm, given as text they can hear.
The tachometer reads 6500 rpm
